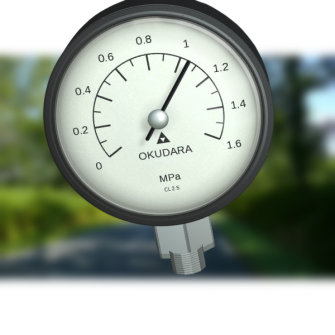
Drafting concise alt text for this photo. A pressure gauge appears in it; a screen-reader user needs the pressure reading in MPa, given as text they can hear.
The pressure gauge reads 1.05 MPa
